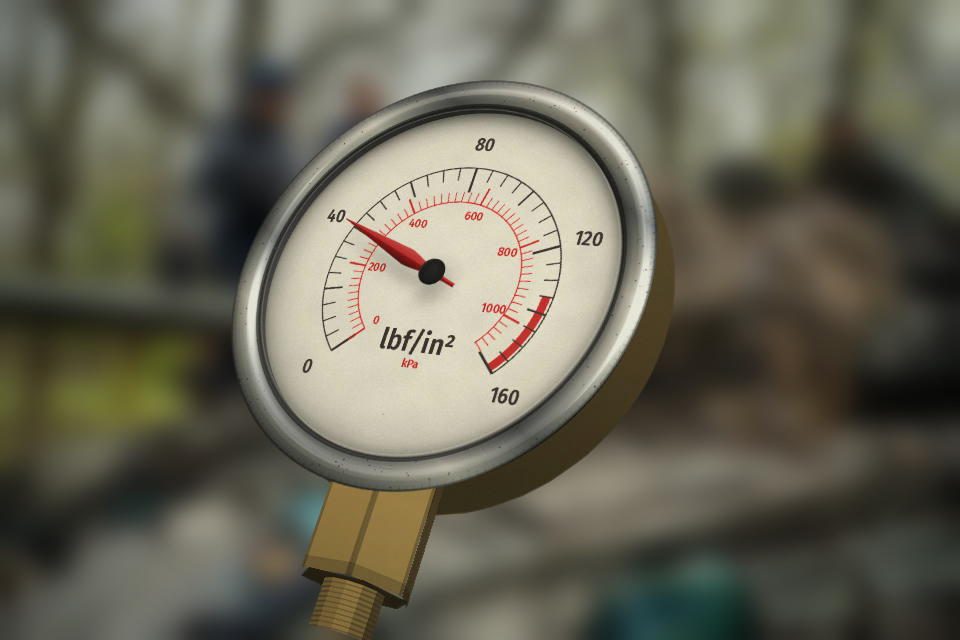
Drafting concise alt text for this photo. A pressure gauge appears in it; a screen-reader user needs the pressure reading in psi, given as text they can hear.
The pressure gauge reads 40 psi
